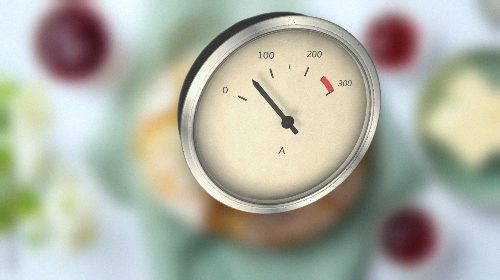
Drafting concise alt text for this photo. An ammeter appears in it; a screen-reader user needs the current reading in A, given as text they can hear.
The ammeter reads 50 A
